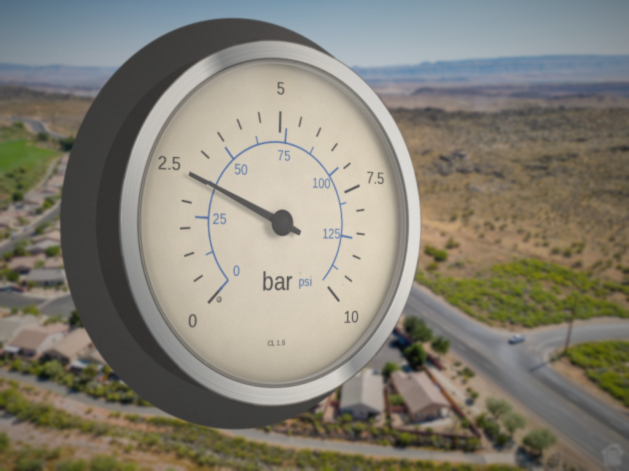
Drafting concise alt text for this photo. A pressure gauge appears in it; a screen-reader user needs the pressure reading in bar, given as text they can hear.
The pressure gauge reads 2.5 bar
